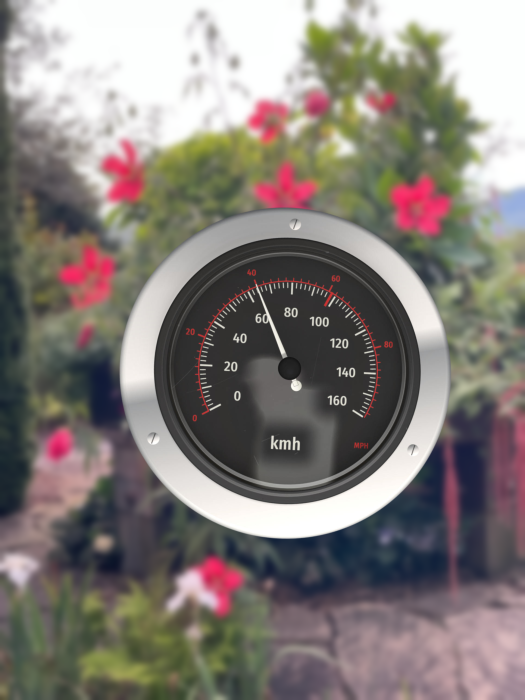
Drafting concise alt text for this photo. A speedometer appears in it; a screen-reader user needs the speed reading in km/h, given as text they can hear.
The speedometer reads 64 km/h
